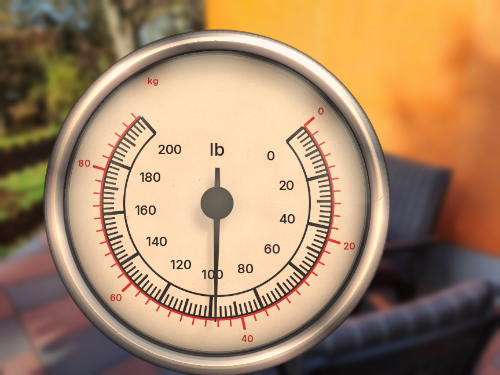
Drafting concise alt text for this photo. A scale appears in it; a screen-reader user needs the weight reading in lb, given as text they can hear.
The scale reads 98 lb
